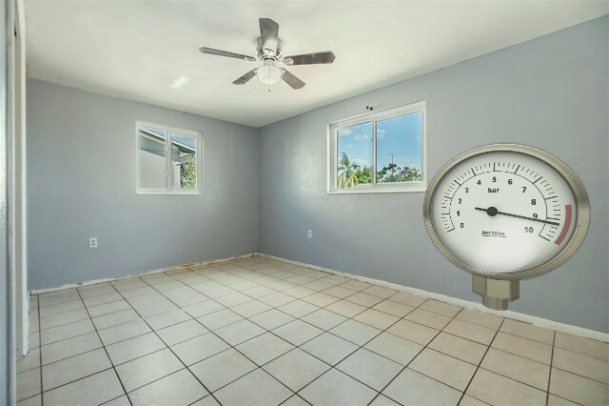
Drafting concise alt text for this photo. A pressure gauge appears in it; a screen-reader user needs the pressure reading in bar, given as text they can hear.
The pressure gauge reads 9.2 bar
